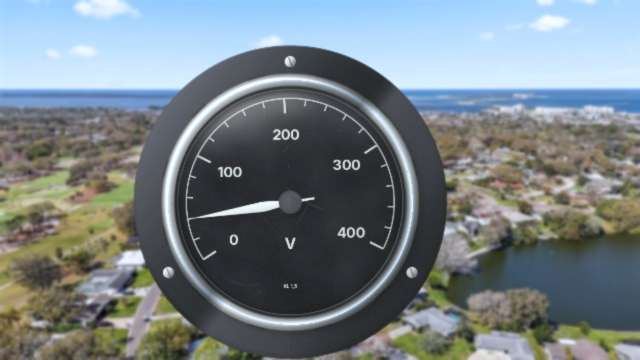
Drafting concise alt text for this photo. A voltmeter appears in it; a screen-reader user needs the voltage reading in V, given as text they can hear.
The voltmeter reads 40 V
